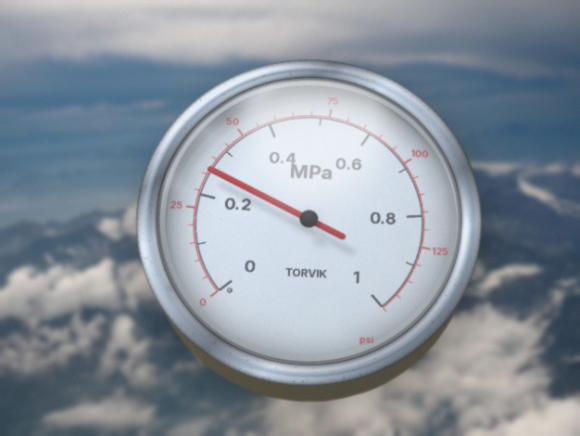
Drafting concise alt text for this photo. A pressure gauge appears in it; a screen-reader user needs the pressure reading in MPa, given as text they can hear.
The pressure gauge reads 0.25 MPa
